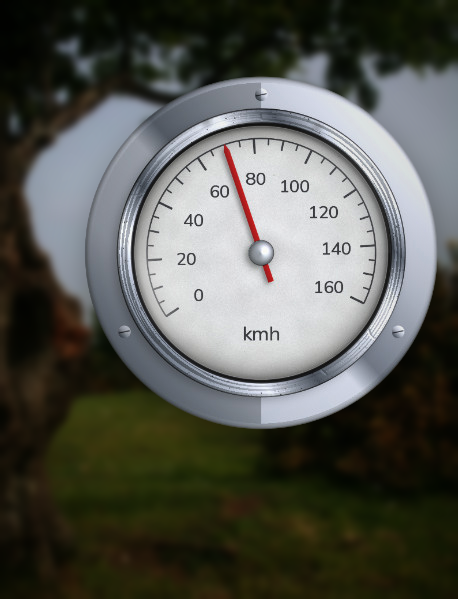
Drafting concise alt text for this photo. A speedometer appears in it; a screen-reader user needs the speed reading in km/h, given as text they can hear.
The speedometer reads 70 km/h
